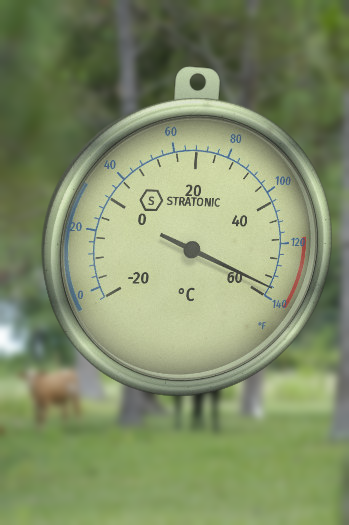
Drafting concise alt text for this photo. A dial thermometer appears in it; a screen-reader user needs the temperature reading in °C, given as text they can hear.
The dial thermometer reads 58 °C
